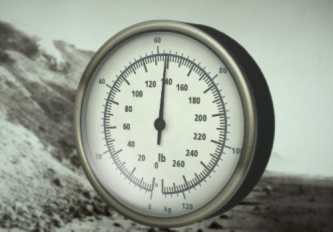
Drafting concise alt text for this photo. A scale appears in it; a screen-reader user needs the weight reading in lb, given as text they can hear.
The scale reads 140 lb
